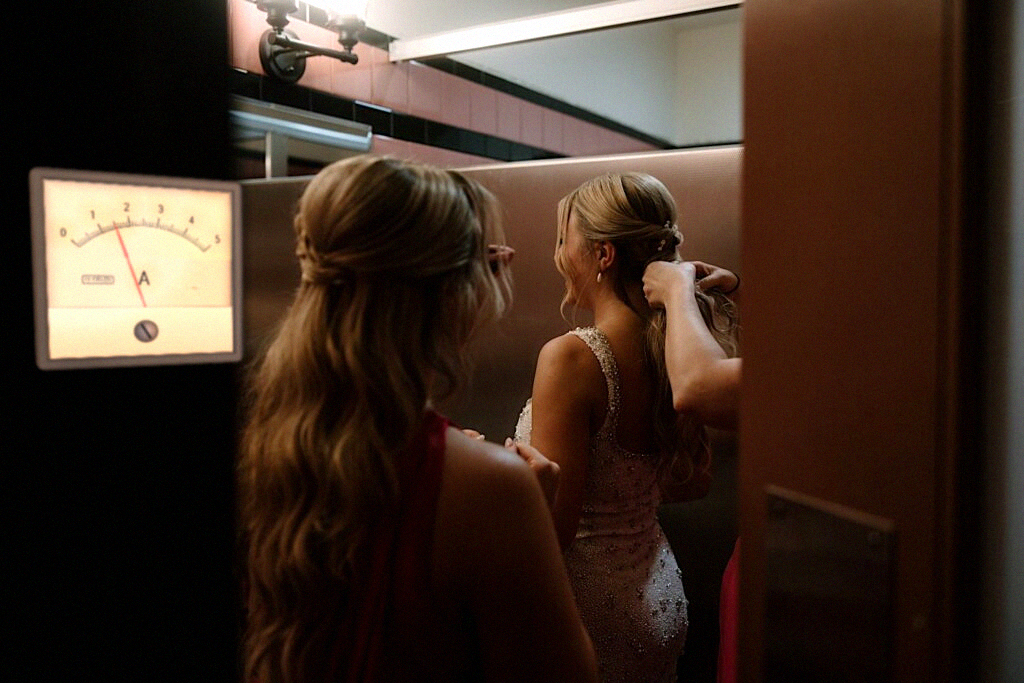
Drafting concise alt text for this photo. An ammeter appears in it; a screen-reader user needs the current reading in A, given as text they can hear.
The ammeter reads 1.5 A
